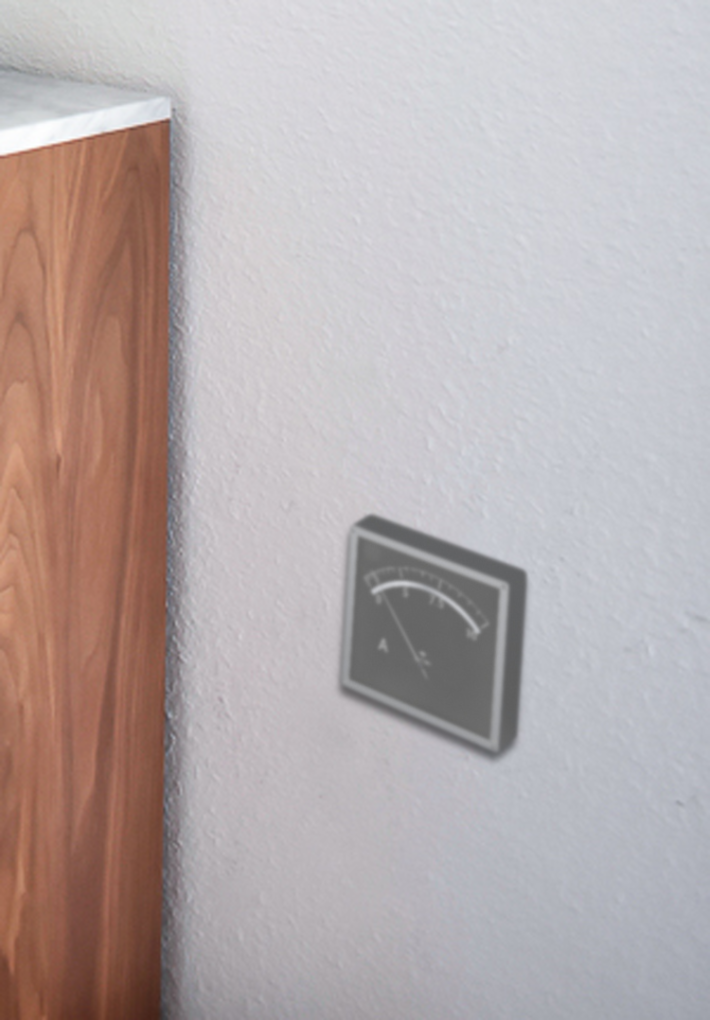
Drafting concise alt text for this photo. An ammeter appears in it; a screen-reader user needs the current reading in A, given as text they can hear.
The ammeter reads 2.5 A
